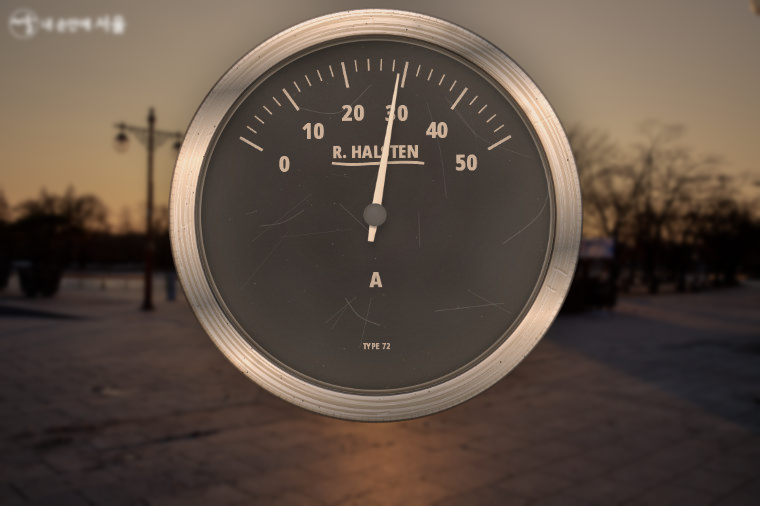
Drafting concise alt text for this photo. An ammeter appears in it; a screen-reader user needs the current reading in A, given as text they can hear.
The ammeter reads 29 A
